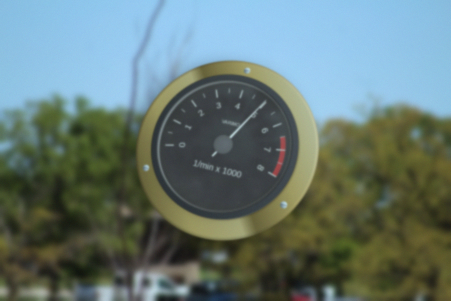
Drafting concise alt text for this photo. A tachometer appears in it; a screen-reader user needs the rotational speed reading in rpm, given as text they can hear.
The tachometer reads 5000 rpm
